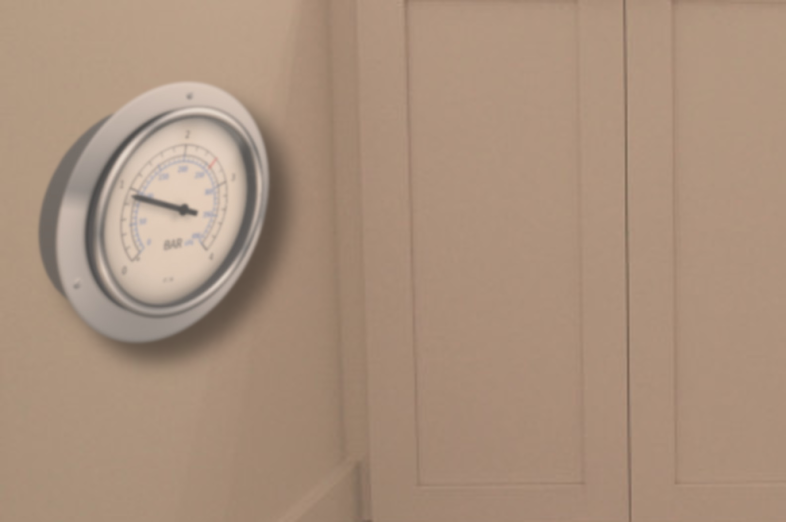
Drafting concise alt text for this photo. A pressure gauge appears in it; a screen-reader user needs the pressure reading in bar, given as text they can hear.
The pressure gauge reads 0.9 bar
